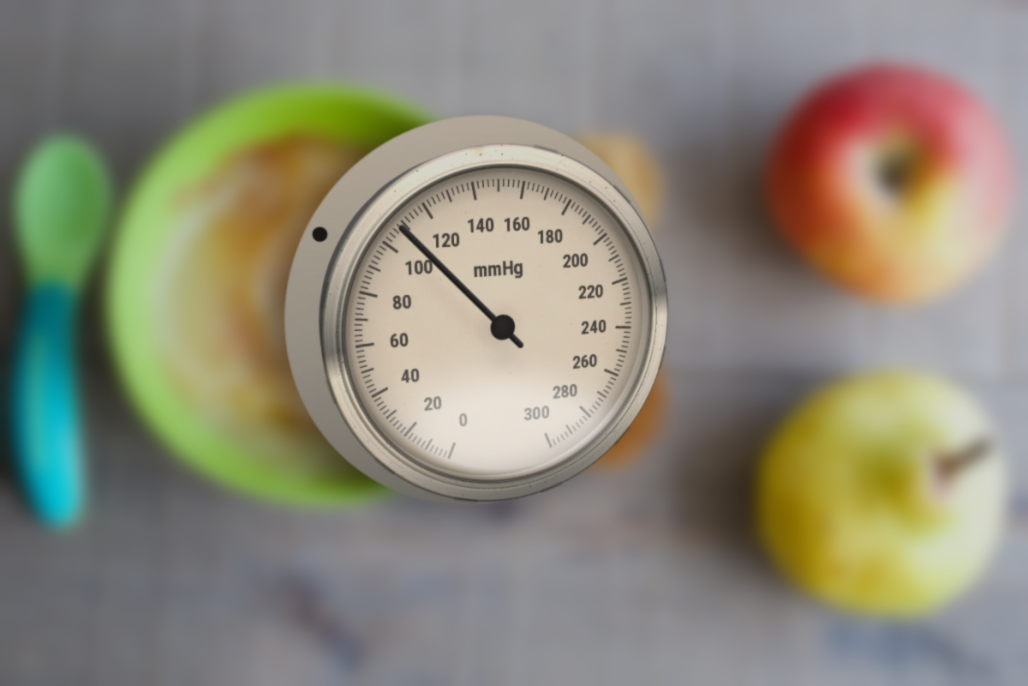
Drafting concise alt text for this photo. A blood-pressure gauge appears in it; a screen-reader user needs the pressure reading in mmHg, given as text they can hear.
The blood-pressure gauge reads 108 mmHg
